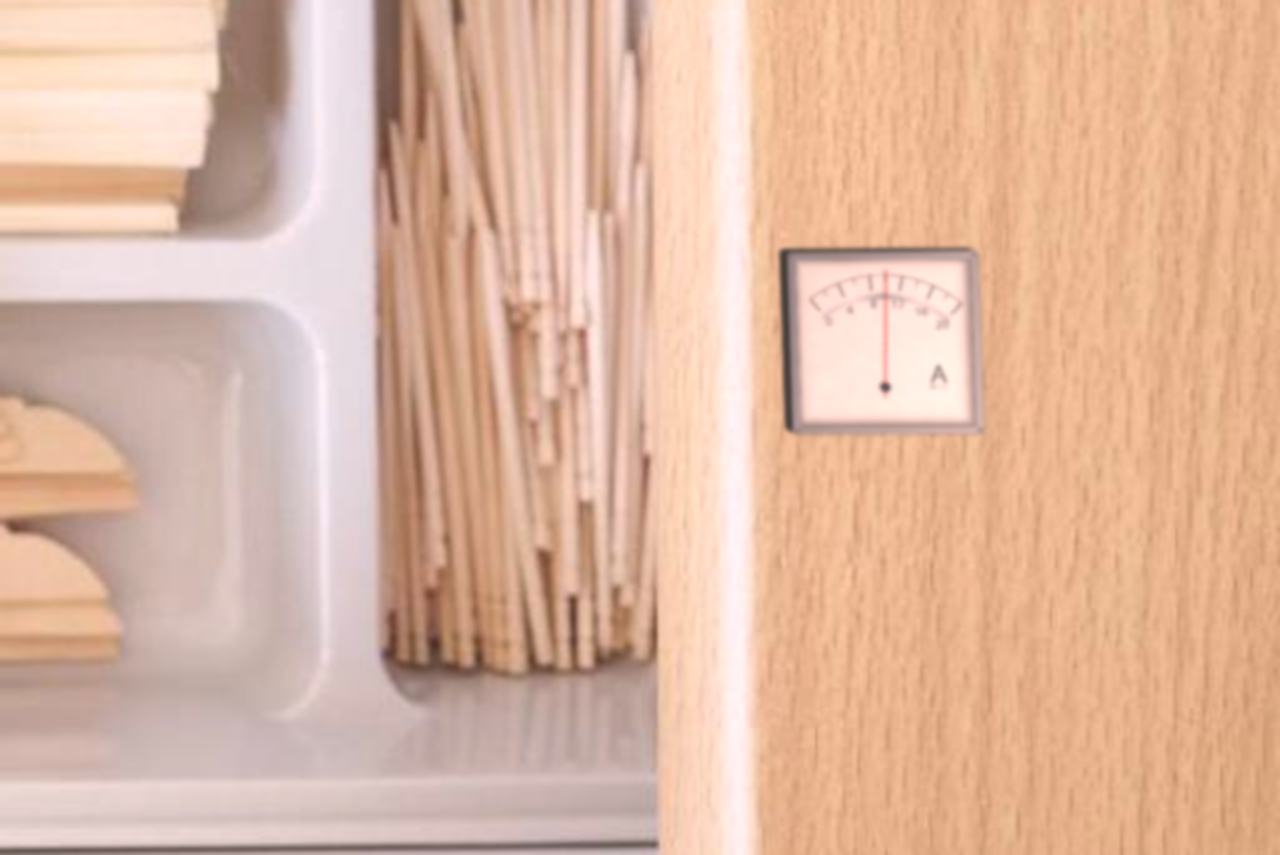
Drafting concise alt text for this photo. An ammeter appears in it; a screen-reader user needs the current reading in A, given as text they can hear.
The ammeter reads 10 A
